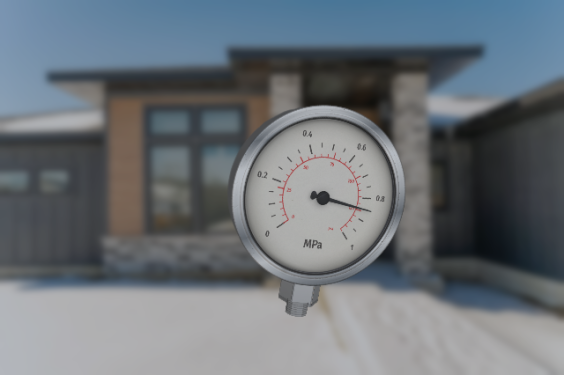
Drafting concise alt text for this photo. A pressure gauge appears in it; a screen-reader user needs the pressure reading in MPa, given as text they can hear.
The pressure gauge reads 0.85 MPa
